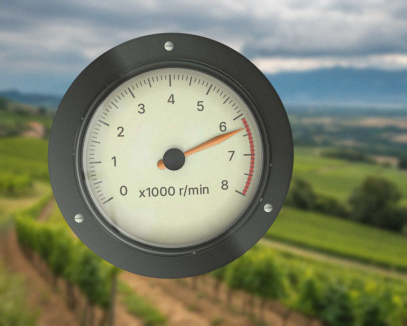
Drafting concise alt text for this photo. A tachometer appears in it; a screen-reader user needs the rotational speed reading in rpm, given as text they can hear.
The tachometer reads 6300 rpm
